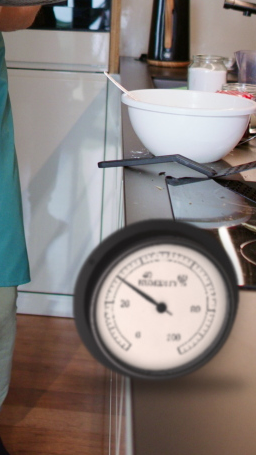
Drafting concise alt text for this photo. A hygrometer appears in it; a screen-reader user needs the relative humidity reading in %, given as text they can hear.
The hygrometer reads 30 %
